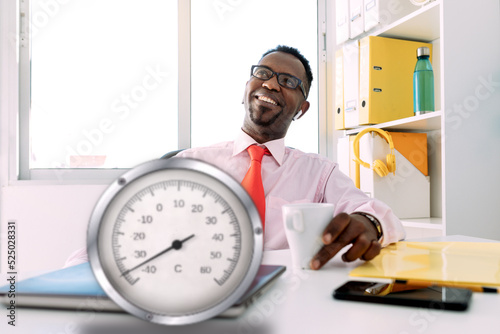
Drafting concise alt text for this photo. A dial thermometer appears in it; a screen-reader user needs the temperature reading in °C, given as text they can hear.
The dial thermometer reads -35 °C
